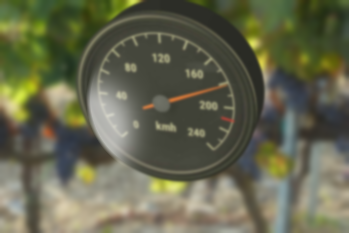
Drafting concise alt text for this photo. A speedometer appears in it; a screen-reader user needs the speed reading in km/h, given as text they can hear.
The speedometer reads 180 km/h
